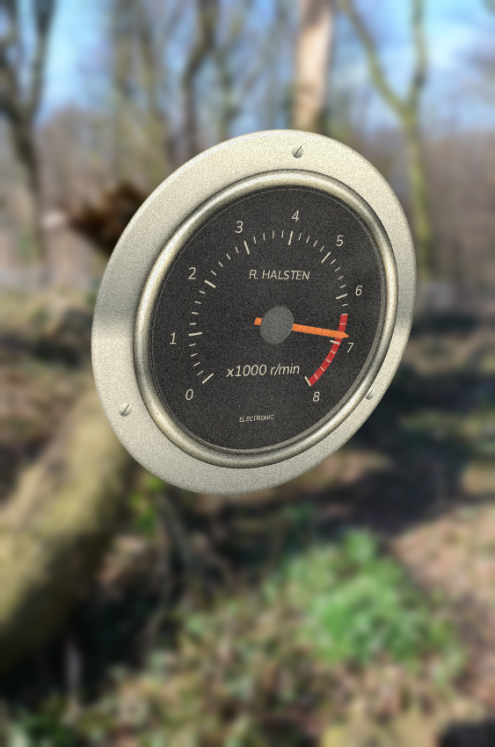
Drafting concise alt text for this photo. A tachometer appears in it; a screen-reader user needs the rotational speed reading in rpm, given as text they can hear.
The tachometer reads 6800 rpm
